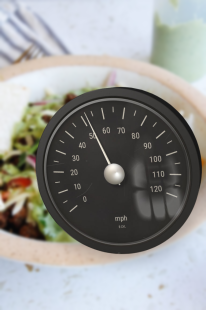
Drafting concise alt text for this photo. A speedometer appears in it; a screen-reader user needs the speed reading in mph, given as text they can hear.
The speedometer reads 52.5 mph
